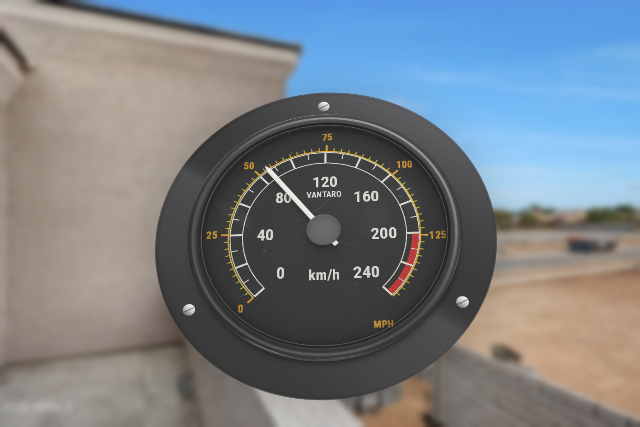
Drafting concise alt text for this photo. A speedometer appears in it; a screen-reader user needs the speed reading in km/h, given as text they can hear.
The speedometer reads 85 km/h
